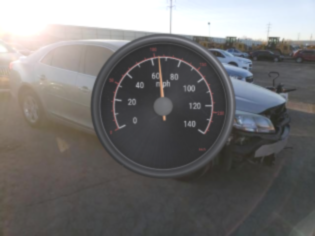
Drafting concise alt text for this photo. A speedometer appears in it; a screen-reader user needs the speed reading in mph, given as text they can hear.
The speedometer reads 65 mph
